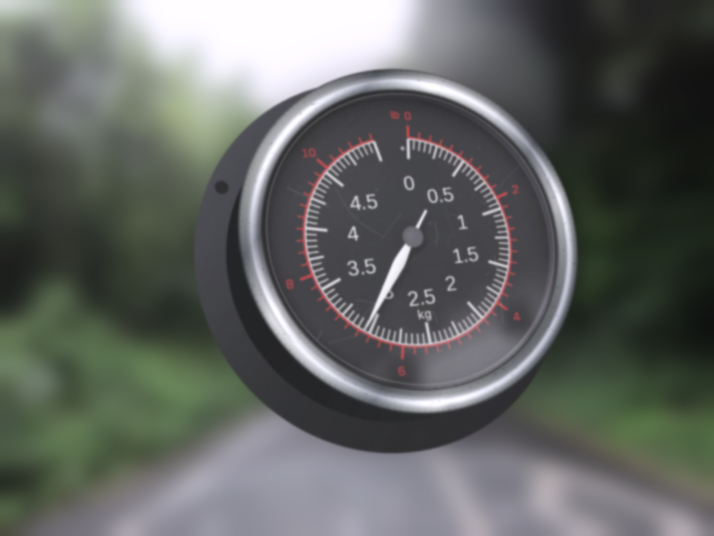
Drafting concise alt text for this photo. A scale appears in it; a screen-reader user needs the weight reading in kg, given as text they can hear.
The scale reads 3.05 kg
